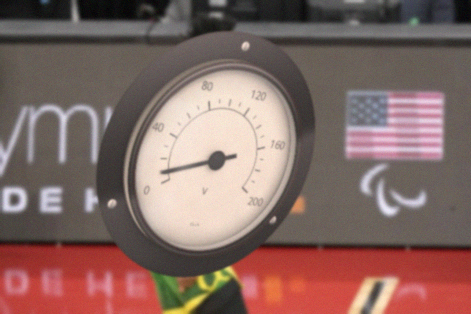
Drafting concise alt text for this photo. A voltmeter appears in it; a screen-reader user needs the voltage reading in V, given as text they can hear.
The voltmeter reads 10 V
